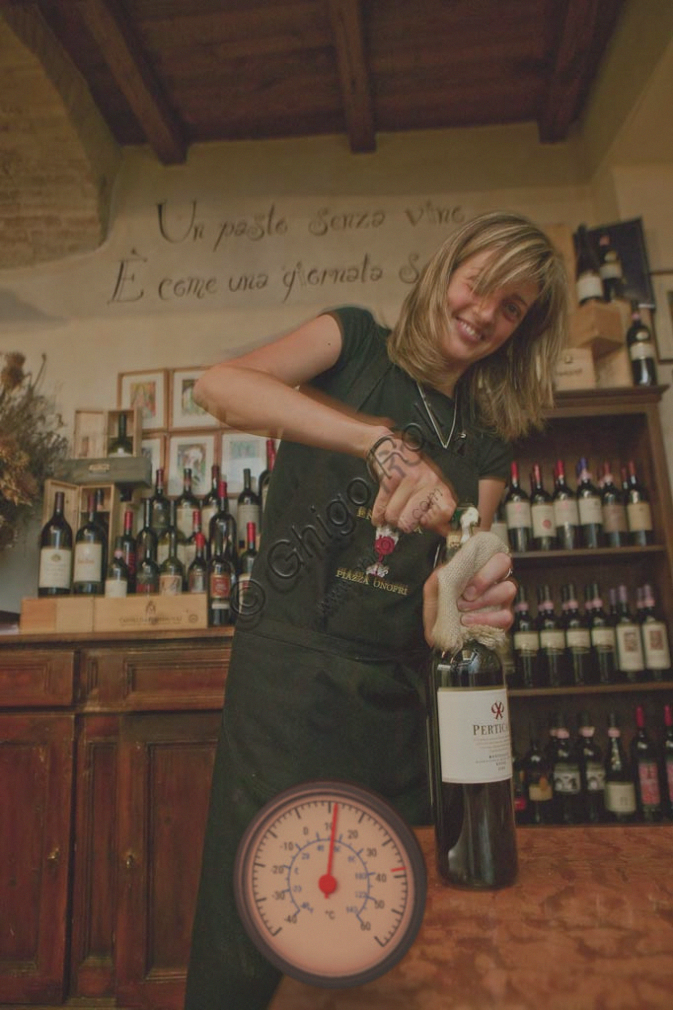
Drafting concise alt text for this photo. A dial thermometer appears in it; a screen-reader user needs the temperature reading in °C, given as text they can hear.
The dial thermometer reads 12 °C
